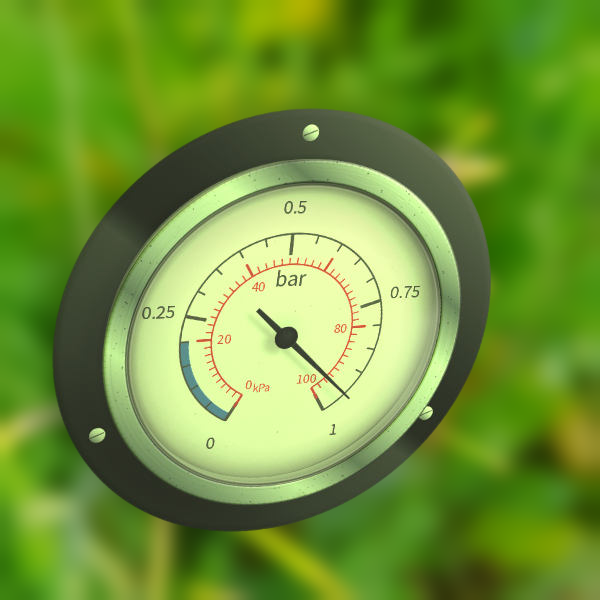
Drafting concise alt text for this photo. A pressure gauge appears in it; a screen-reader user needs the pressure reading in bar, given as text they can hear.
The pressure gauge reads 0.95 bar
